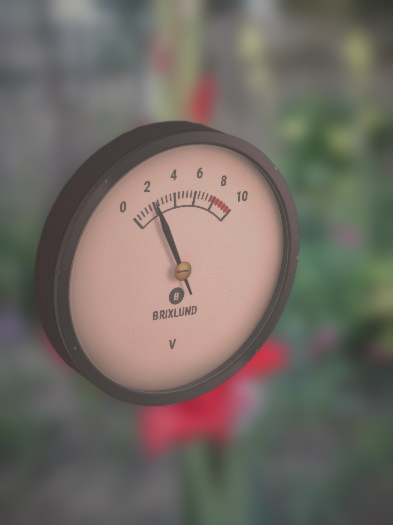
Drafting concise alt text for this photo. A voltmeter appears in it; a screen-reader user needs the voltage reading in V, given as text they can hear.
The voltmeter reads 2 V
